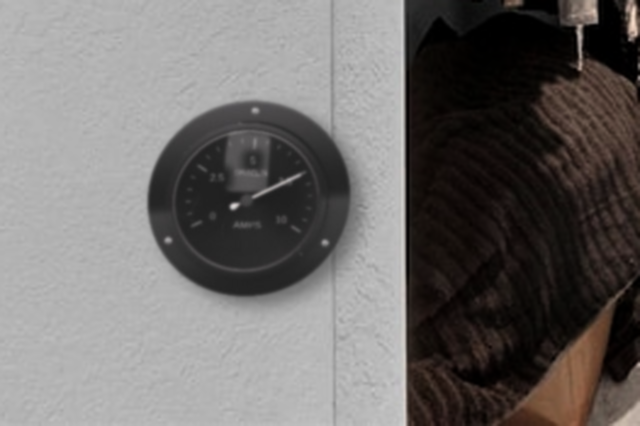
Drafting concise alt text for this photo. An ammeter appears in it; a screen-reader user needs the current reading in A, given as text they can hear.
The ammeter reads 7.5 A
